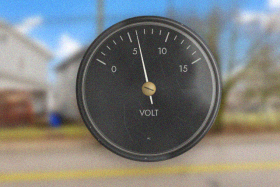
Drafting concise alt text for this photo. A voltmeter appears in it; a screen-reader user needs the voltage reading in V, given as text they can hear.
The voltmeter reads 6 V
